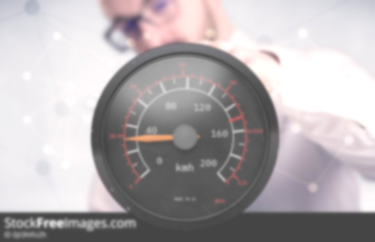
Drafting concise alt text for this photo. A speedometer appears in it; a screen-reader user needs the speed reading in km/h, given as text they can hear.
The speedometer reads 30 km/h
